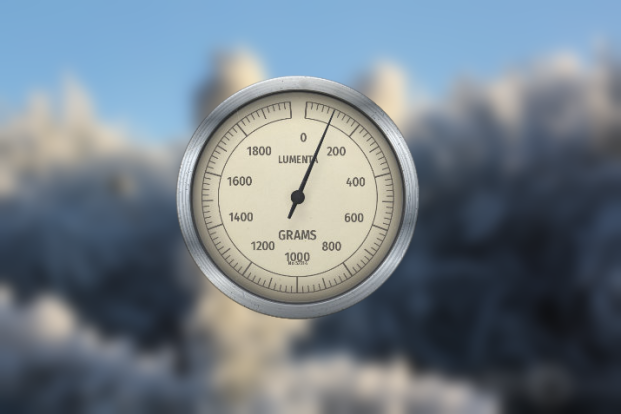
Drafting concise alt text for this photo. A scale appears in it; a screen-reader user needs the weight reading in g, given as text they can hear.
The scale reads 100 g
